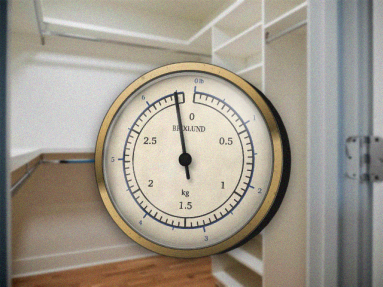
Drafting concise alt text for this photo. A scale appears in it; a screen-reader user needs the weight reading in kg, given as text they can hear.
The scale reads 2.95 kg
